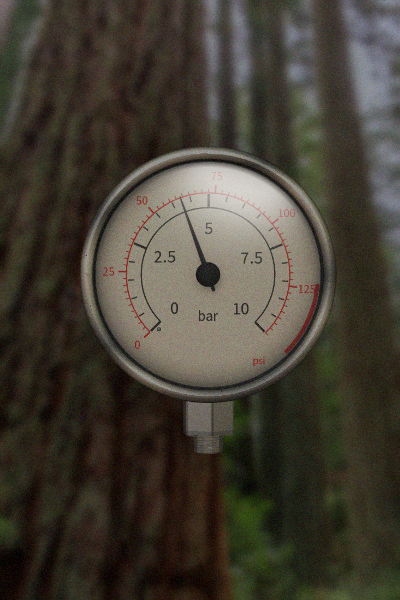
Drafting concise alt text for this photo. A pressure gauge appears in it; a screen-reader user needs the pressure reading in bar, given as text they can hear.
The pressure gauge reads 4.25 bar
